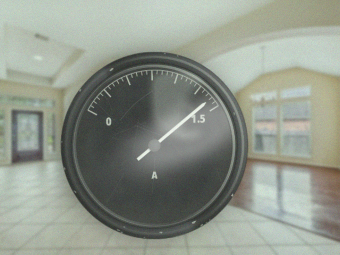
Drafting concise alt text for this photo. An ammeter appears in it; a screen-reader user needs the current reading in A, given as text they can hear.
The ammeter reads 1.4 A
